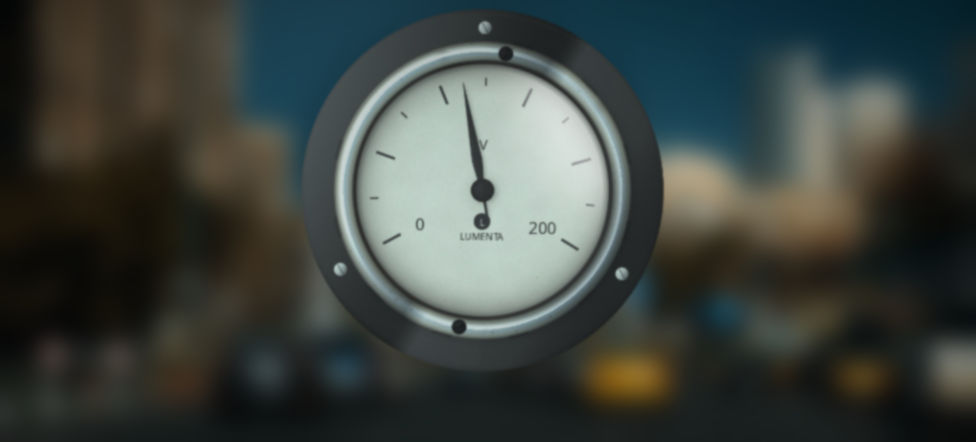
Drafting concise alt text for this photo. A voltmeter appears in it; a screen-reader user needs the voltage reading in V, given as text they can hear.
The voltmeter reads 90 V
